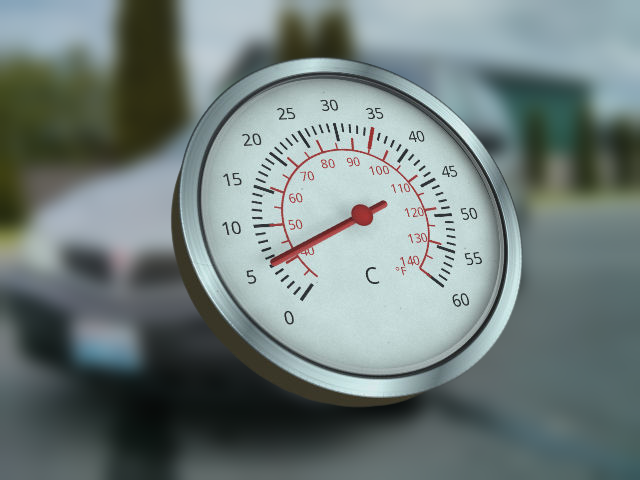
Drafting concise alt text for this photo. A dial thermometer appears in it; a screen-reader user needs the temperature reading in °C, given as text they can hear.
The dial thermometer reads 5 °C
